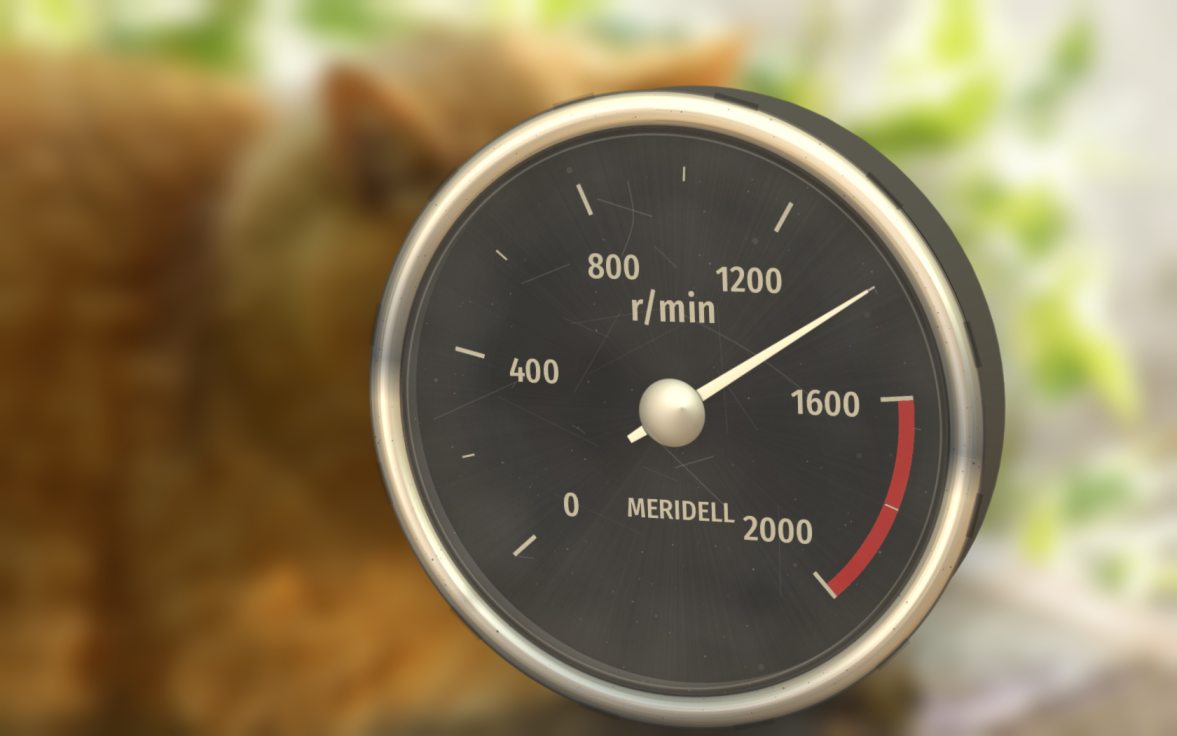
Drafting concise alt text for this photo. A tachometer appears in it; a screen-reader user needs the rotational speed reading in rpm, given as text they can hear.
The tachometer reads 1400 rpm
